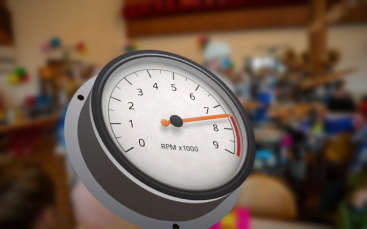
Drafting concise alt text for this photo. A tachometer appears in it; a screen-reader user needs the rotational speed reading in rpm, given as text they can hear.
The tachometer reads 7500 rpm
